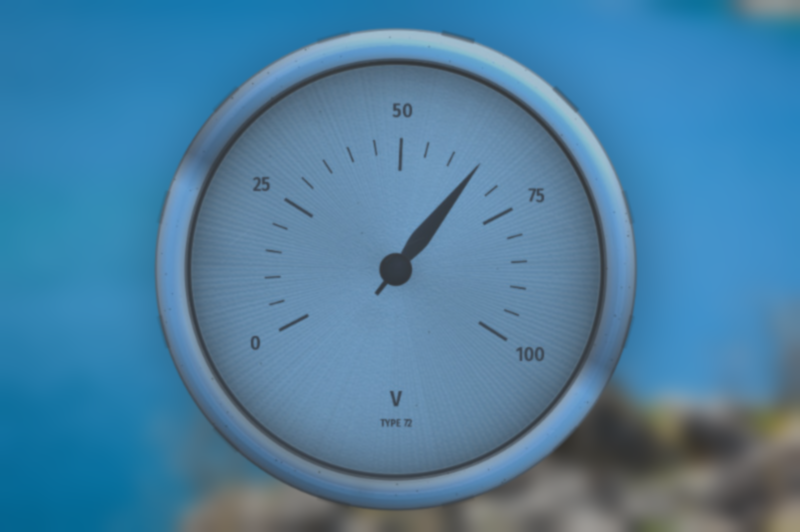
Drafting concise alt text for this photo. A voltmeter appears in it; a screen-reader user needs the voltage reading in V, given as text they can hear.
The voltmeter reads 65 V
